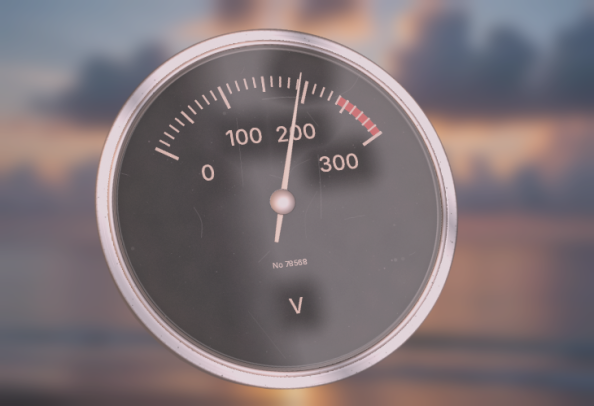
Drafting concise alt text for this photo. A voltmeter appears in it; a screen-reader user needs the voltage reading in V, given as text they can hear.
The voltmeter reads 190 V
